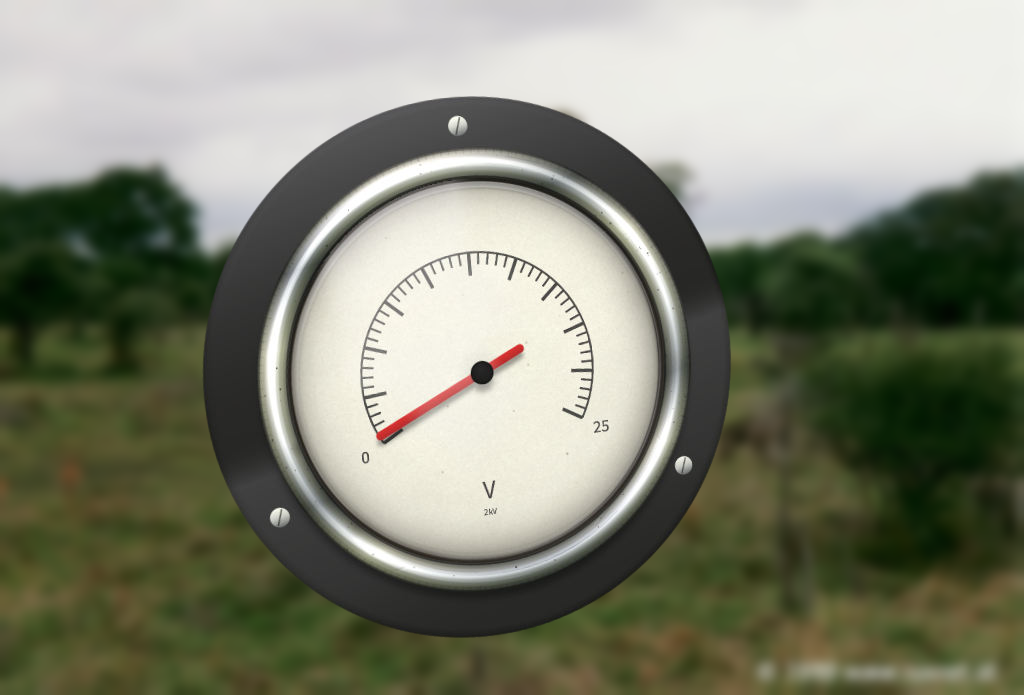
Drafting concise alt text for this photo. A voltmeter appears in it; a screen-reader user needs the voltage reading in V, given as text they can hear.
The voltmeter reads 0.5 V
